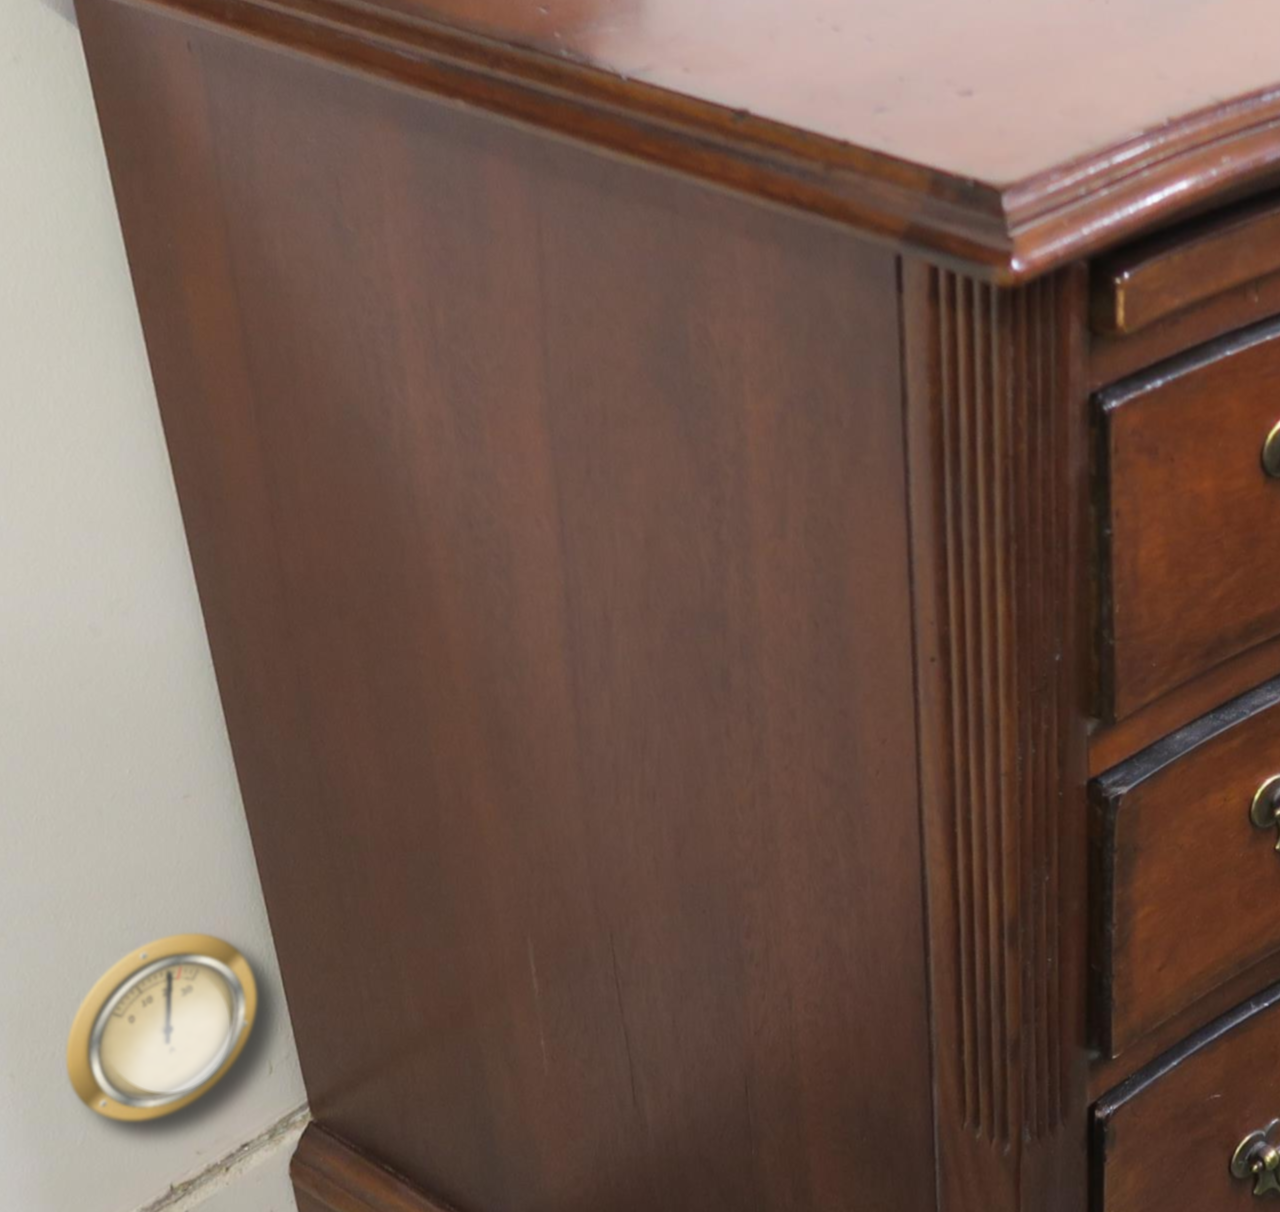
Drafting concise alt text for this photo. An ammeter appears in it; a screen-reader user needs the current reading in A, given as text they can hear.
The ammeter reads 20 A
